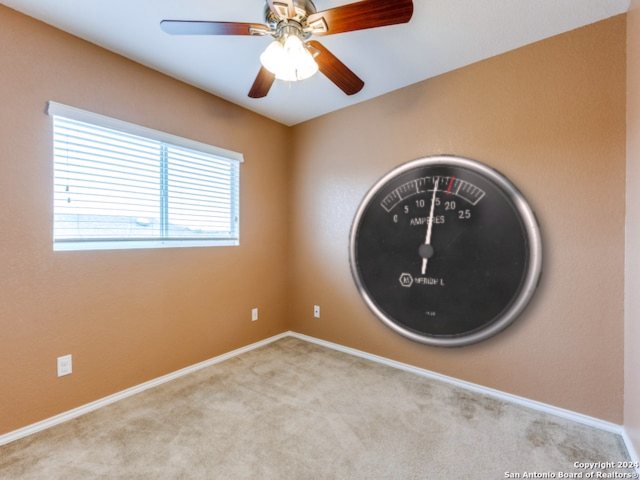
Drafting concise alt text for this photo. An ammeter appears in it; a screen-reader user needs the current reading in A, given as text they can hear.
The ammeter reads 15 A
